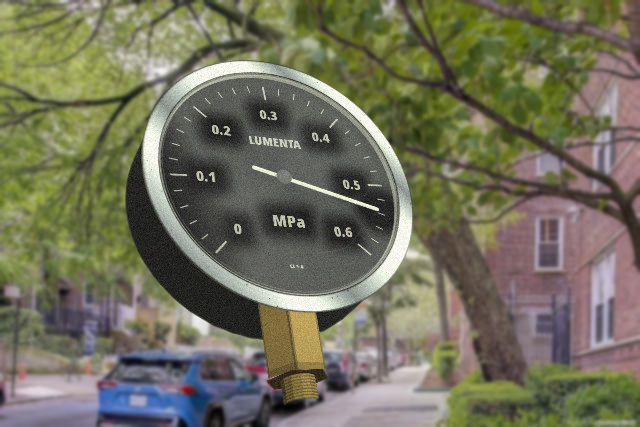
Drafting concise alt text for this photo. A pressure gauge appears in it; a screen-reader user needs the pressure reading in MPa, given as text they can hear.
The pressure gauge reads 0.54 MPa
